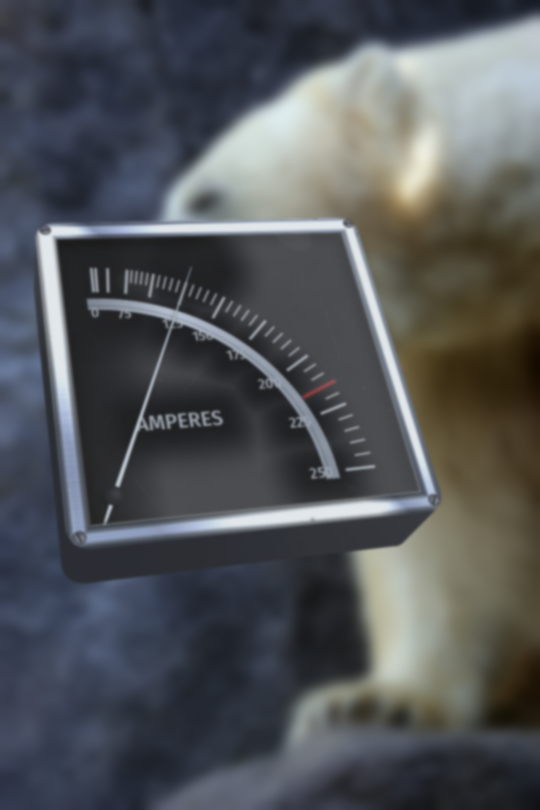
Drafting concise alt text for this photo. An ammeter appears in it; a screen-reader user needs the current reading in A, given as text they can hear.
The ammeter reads 125 A
